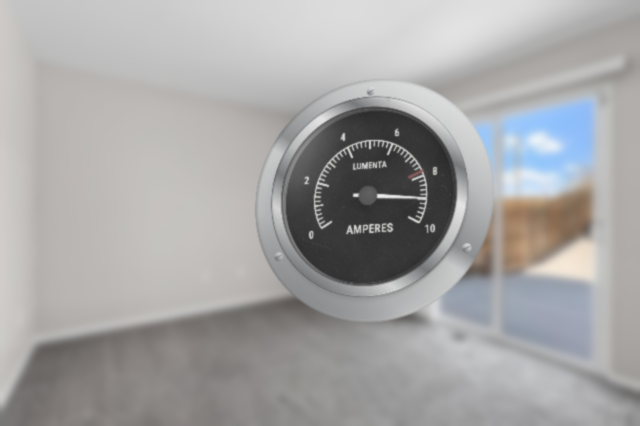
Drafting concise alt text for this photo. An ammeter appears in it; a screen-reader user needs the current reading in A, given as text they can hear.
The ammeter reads 9 A
